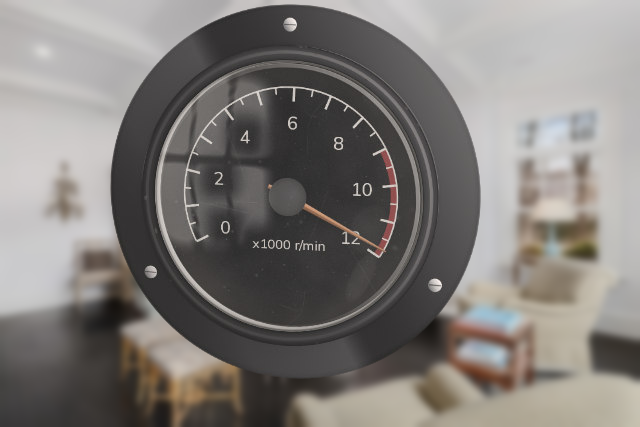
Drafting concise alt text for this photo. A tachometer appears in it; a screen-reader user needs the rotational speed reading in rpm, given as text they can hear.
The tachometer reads 11750 rpm
